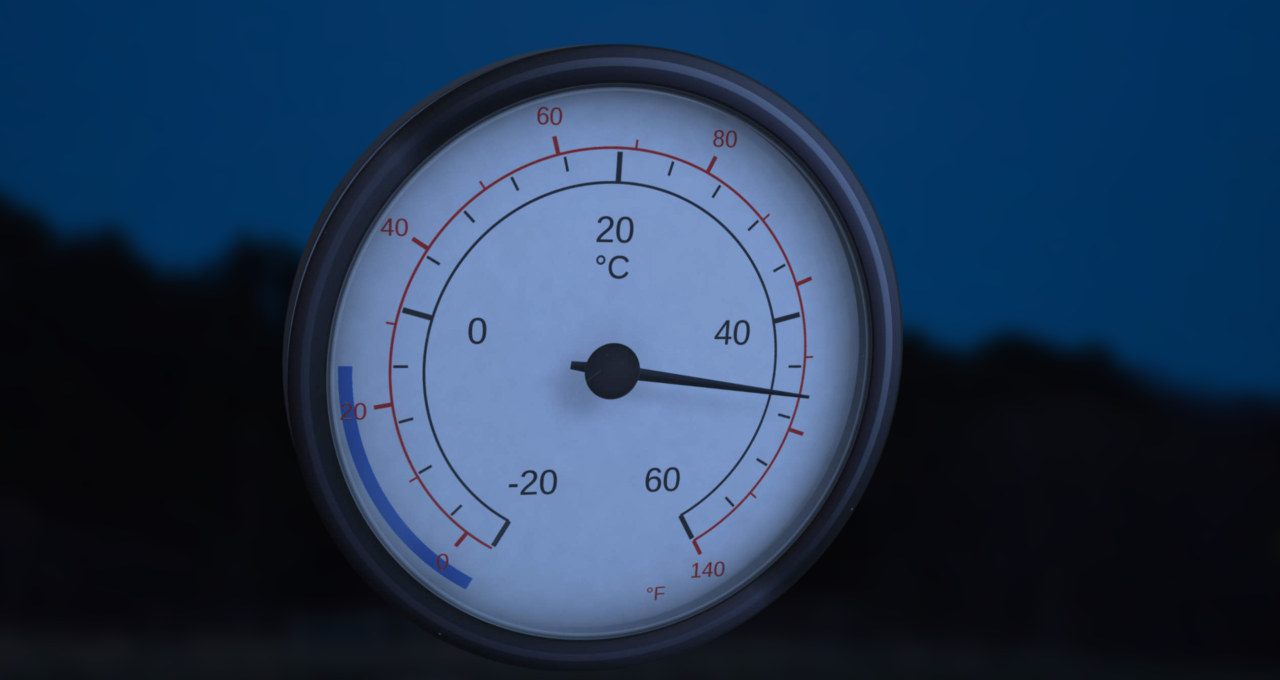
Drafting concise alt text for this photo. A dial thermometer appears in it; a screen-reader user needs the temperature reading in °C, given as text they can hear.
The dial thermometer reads 46 °C
